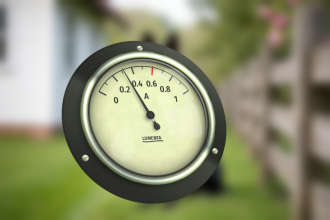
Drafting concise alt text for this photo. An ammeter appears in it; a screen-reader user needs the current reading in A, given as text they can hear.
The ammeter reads 0.3 A
